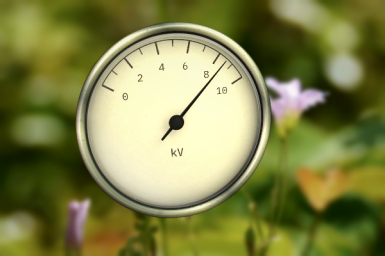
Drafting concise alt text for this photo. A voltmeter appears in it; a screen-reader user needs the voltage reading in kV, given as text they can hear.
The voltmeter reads 8.5 kV
